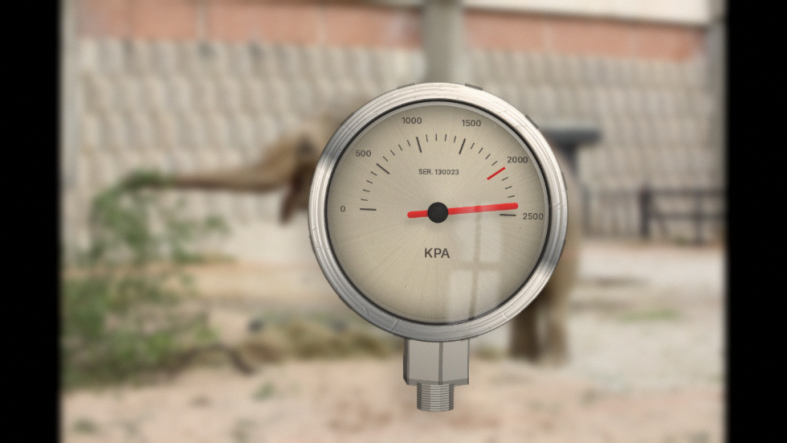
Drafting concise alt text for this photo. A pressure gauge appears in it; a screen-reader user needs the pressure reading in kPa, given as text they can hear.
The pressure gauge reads 2400 kPa
